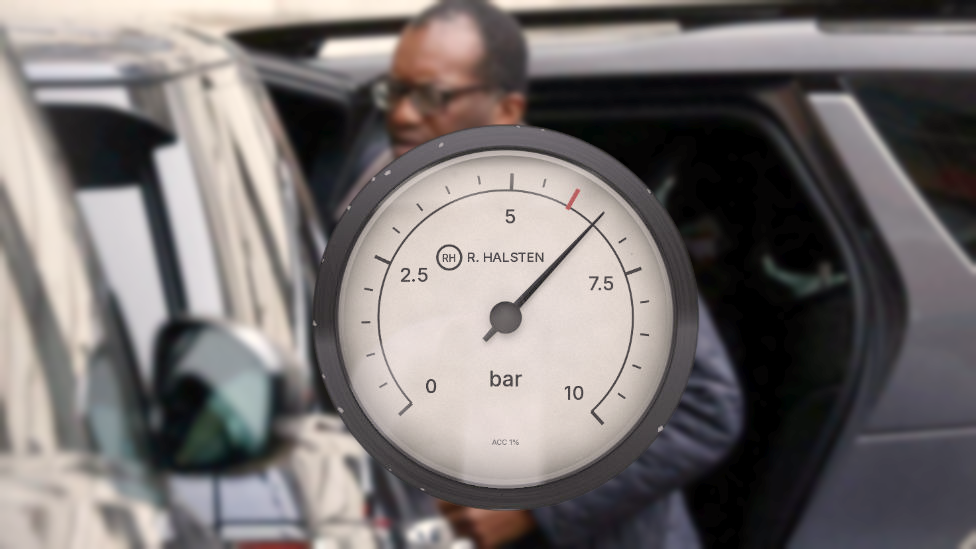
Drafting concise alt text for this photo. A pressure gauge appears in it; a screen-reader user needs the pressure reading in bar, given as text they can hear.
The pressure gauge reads 6.5 bar
